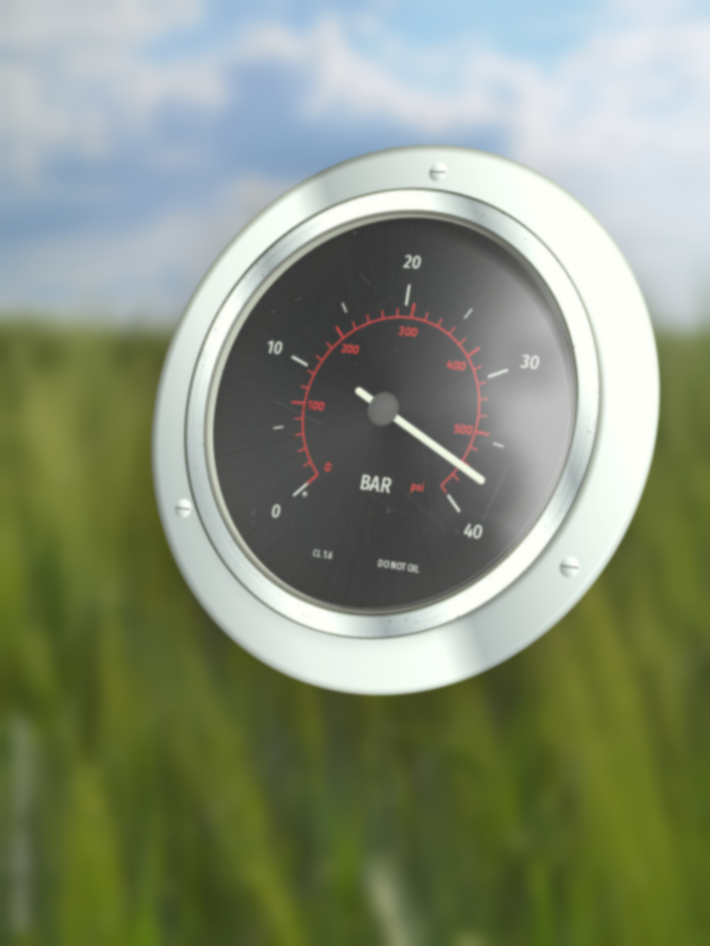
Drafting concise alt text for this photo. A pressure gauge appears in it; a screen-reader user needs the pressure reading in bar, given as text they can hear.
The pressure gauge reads 37.5 bar
